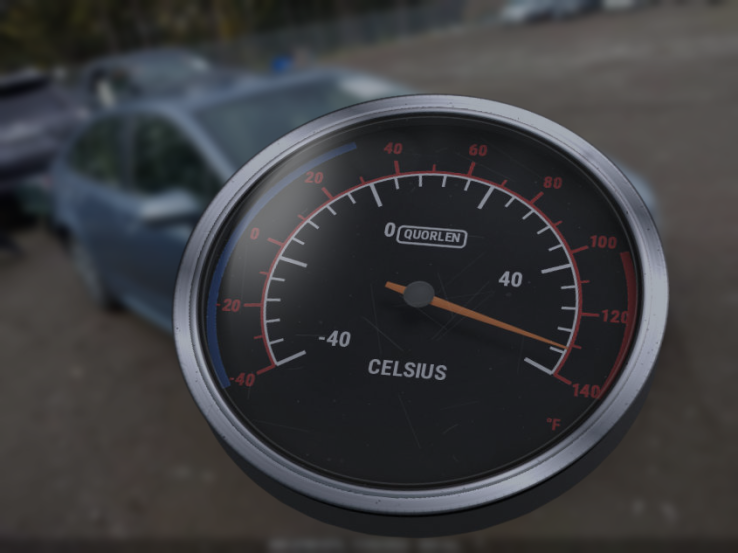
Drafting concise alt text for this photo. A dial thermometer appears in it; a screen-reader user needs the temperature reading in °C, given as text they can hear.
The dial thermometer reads 56 °C
